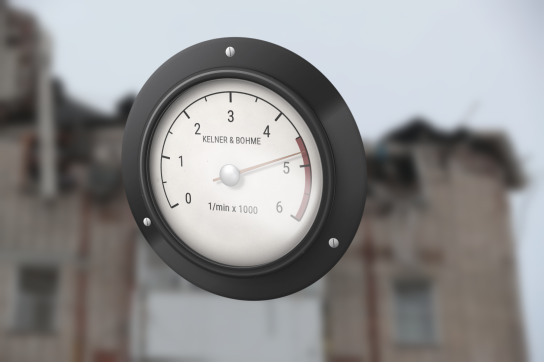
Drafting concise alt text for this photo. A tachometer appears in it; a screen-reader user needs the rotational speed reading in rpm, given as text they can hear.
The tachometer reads 4750 rpm
